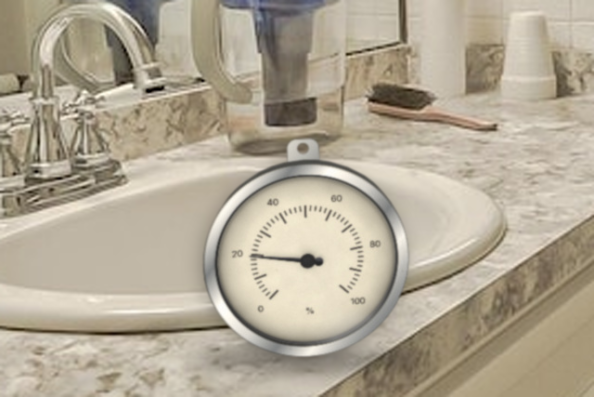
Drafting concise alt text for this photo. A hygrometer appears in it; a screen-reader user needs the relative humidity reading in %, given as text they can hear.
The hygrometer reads 20 %
